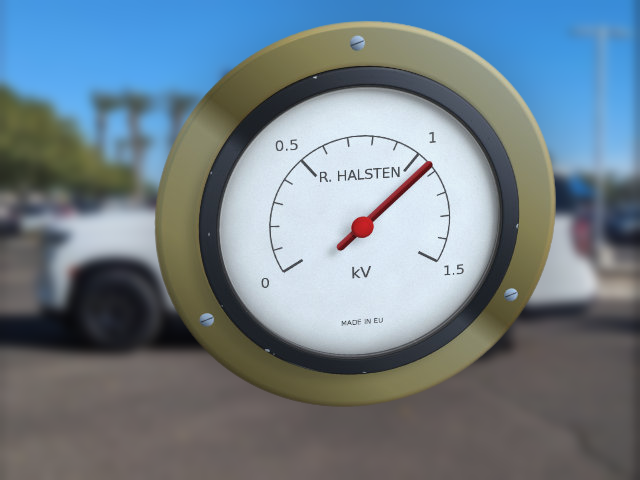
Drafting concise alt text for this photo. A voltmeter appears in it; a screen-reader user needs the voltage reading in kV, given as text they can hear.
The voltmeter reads 1.05 kV
